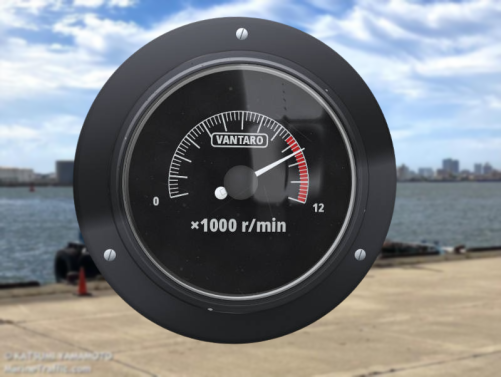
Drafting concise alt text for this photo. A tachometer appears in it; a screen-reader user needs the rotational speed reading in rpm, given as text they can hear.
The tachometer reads 9400 rpm
